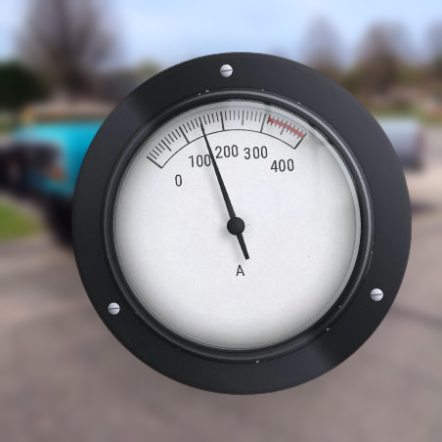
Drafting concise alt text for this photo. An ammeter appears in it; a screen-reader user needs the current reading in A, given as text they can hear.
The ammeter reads 150 A
